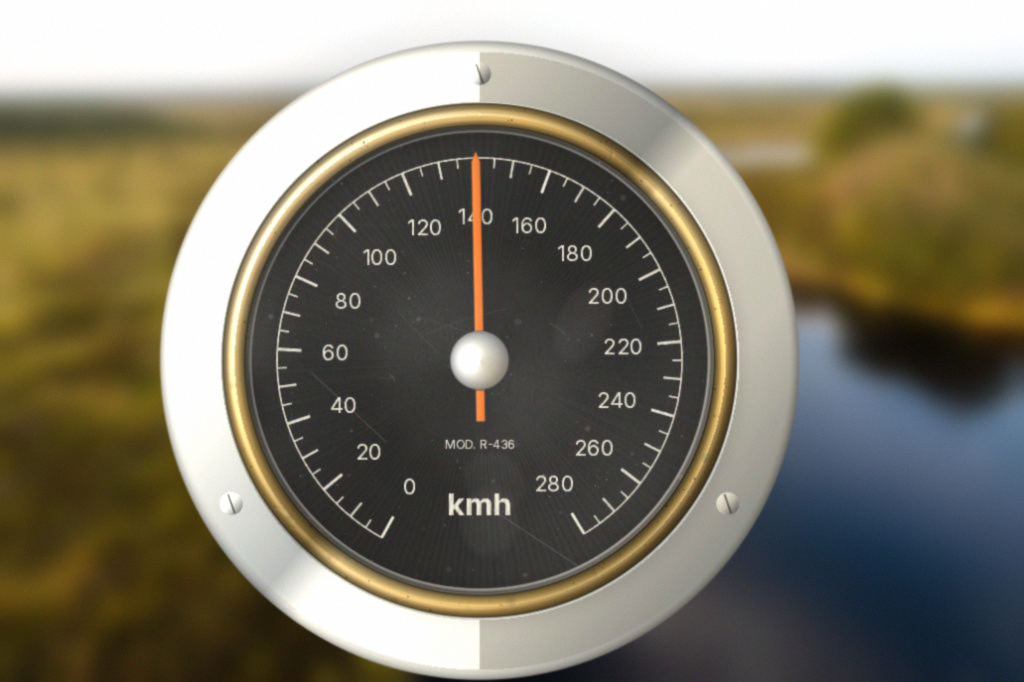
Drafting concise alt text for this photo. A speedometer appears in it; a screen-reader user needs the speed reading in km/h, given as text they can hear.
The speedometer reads 140 km/h
